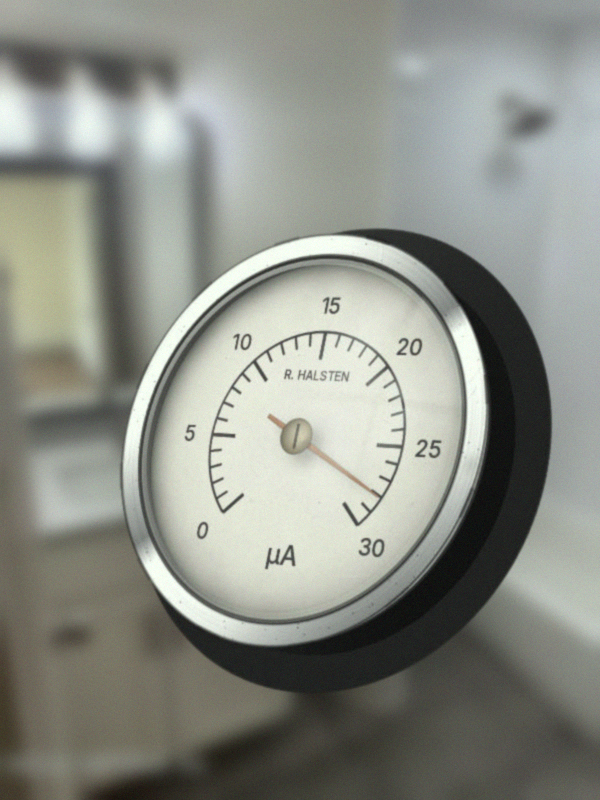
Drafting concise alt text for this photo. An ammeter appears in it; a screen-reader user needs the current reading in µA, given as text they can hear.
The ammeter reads 28 µA
